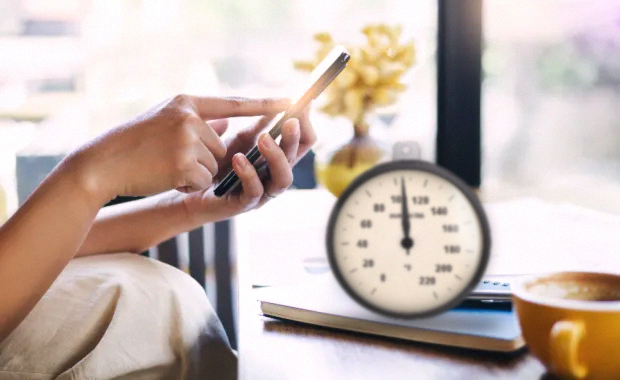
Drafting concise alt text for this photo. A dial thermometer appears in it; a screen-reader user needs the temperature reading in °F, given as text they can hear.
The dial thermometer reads 105 °F
